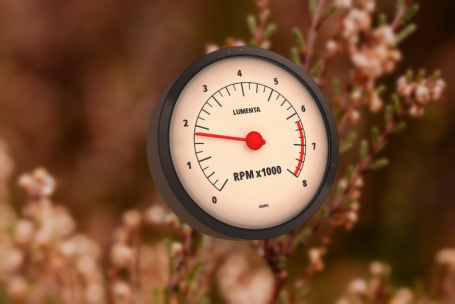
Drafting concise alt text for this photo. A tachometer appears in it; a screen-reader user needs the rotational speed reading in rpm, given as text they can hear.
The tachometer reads 1750 rpm
